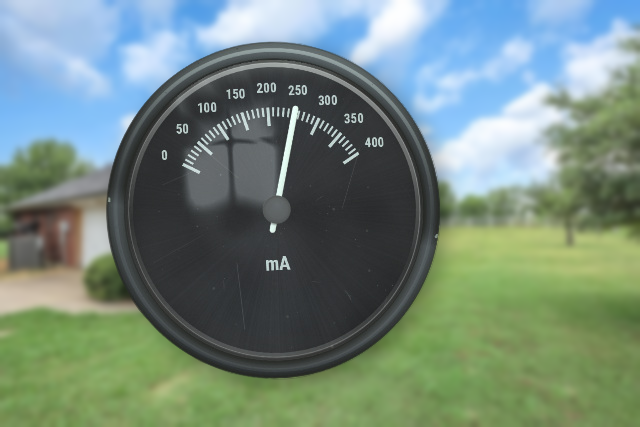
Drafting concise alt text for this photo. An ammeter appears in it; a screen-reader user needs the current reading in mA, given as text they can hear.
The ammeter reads 250 mA
